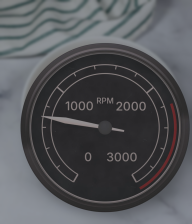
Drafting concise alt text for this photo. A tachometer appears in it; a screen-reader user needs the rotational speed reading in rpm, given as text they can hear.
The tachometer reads 700 rpm
